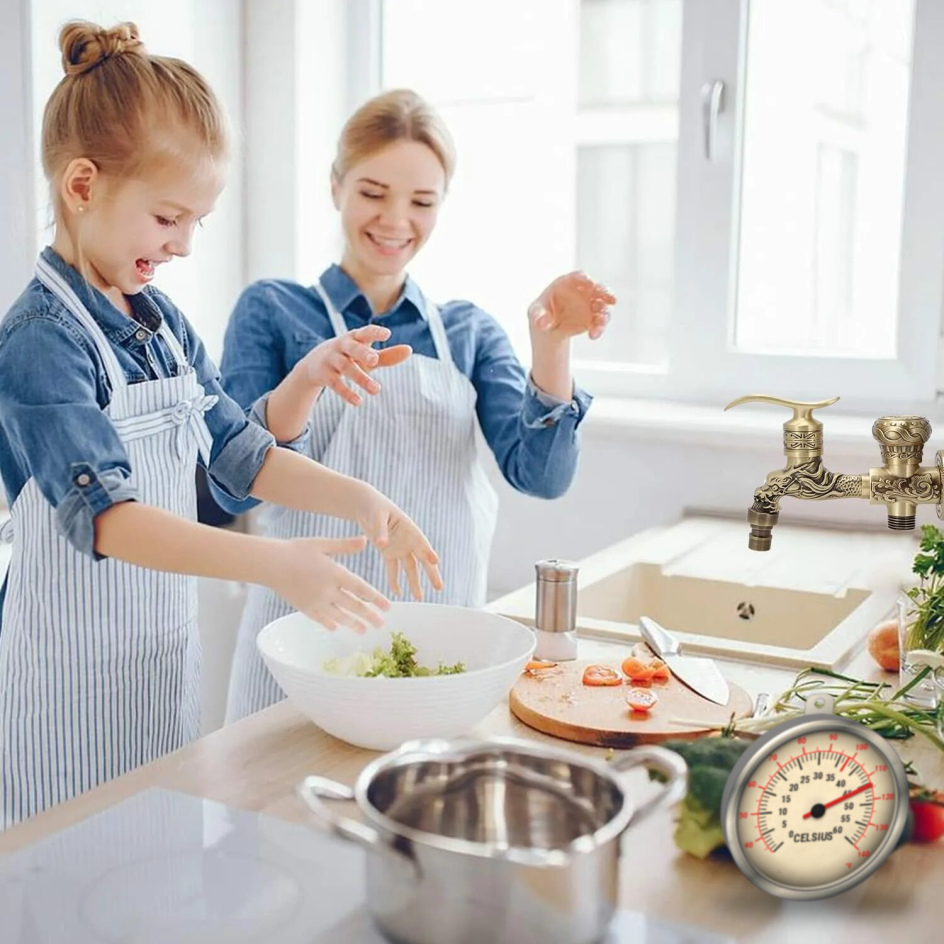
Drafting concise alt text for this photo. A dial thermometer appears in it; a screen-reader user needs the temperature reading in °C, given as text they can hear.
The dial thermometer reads 45 °C
